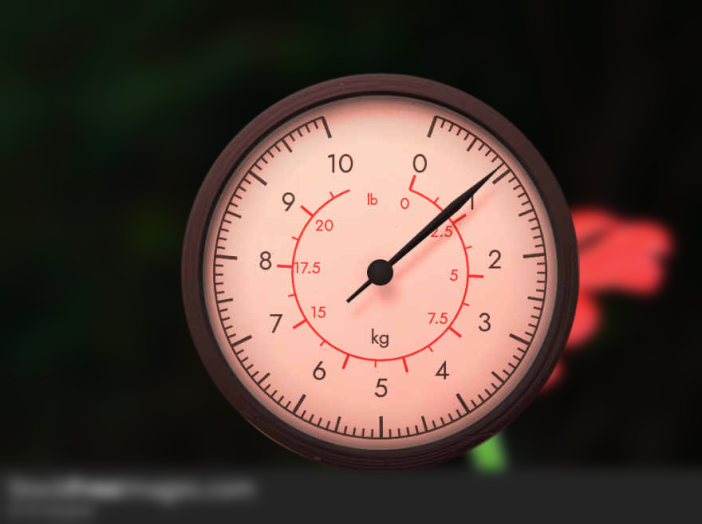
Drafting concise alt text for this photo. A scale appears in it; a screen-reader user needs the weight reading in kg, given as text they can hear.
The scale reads 0.9 kg
